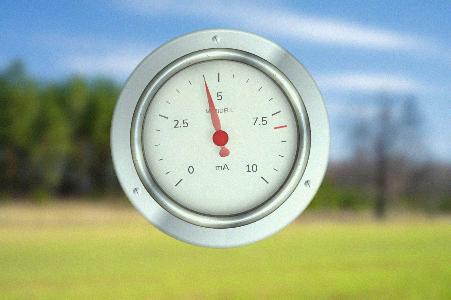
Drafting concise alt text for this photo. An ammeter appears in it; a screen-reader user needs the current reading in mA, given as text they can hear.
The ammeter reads 4.5 mA
